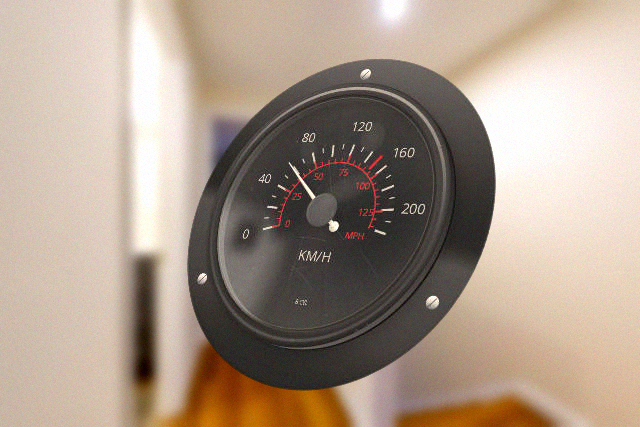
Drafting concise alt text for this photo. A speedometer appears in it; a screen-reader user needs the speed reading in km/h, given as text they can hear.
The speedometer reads 60 km/h
